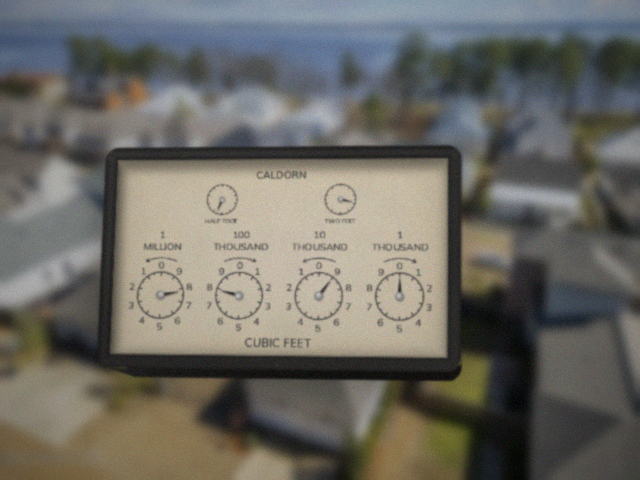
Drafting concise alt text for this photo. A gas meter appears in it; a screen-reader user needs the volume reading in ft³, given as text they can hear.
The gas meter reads 779000 ft³
